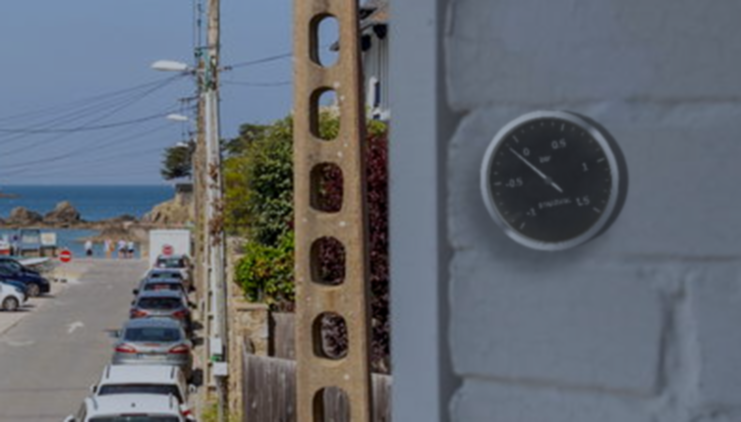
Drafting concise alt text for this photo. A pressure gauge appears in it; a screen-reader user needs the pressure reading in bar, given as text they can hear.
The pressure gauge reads -0.1 bar
